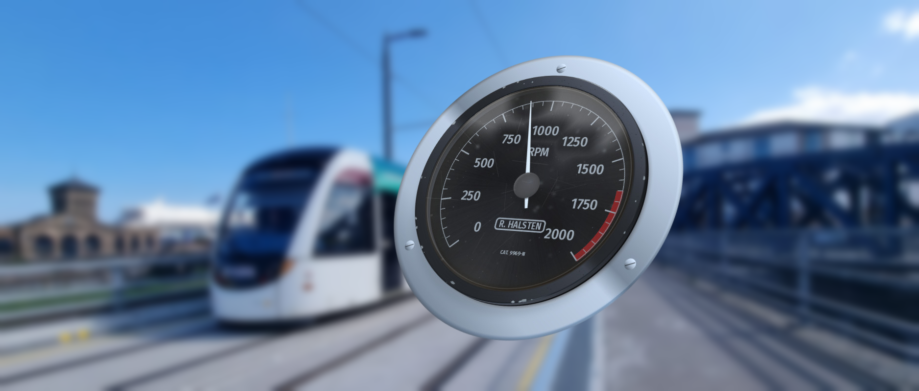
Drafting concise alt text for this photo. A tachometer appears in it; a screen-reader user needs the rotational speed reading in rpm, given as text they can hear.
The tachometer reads 900 rpm
